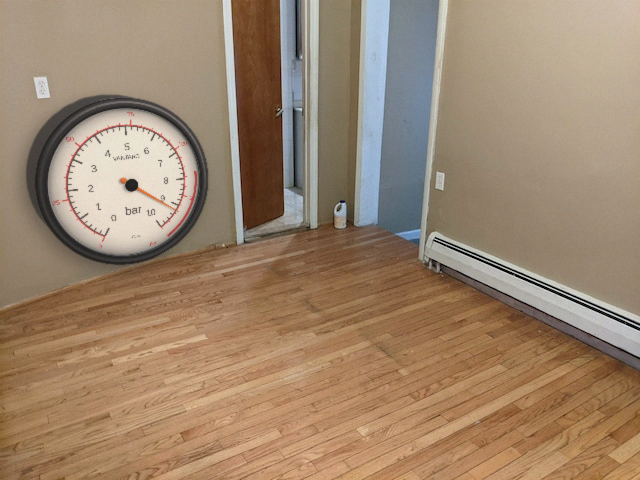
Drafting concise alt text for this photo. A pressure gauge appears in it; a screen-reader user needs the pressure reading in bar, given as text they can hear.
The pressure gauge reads 9.2 bar
